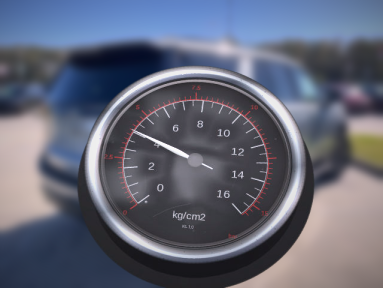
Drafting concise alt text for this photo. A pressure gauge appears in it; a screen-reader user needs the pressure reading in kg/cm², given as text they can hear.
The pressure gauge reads 4 kg/cm²
